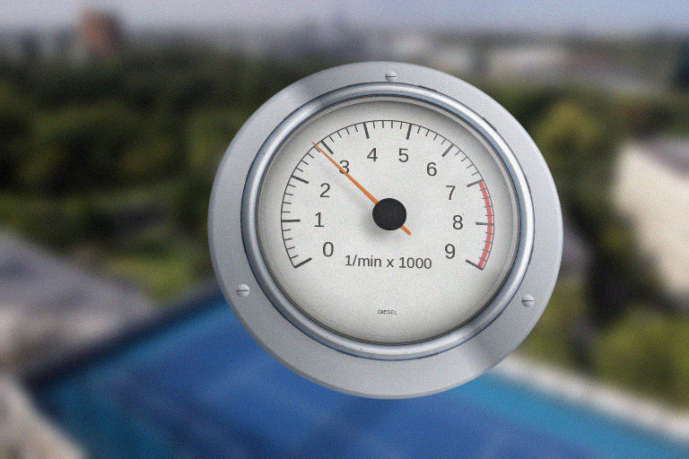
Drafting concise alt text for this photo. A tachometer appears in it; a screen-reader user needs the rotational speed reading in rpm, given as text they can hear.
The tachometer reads 2800 rpm
